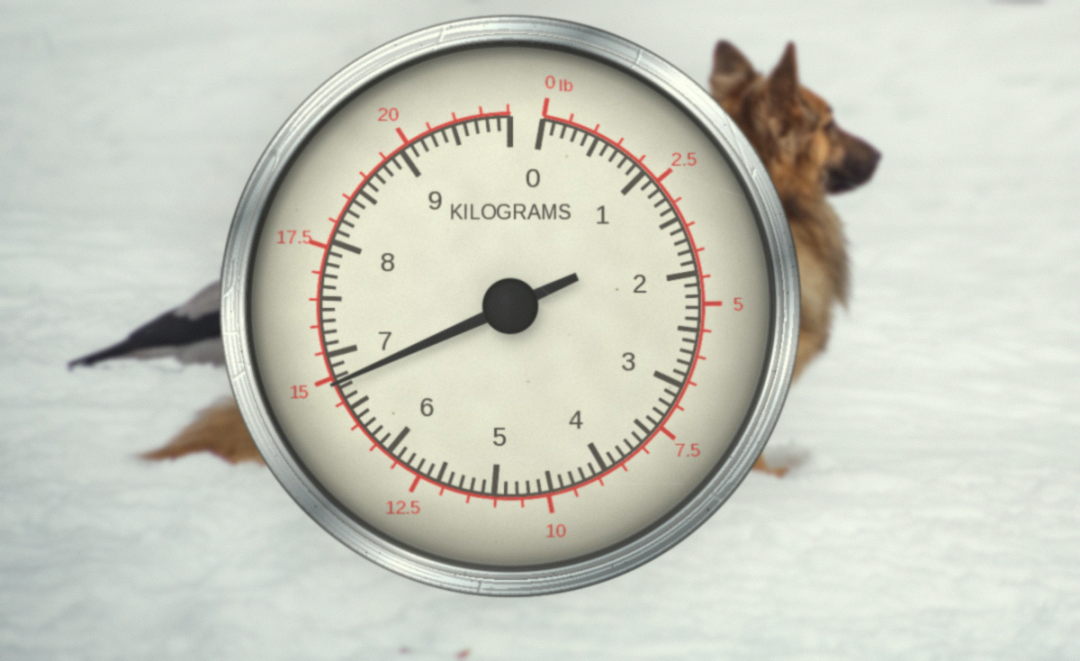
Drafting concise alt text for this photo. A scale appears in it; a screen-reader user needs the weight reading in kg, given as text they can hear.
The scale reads 6.75 kg
